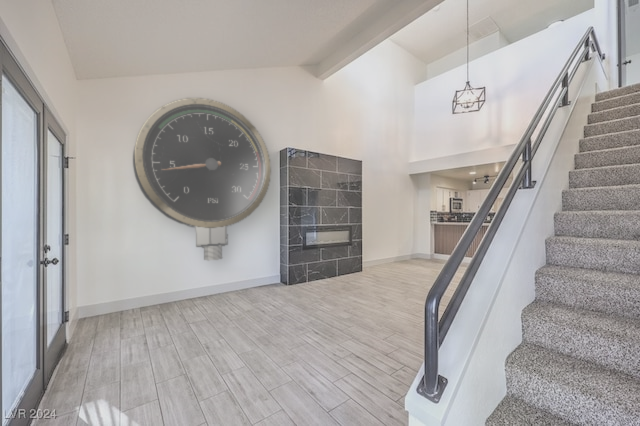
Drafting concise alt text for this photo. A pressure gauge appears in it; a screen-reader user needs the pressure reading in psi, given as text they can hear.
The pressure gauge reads 4 psi
